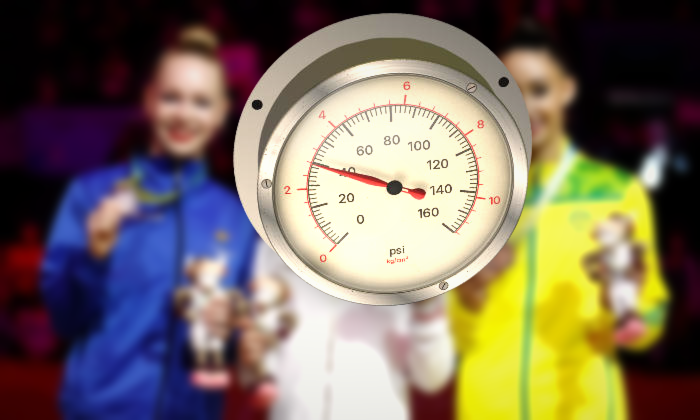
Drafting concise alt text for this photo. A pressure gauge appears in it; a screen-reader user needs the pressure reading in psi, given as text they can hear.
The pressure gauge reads 40 psi
